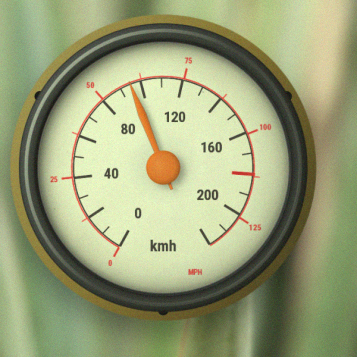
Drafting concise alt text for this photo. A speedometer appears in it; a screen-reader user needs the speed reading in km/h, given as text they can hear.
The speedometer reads 95 km/h
